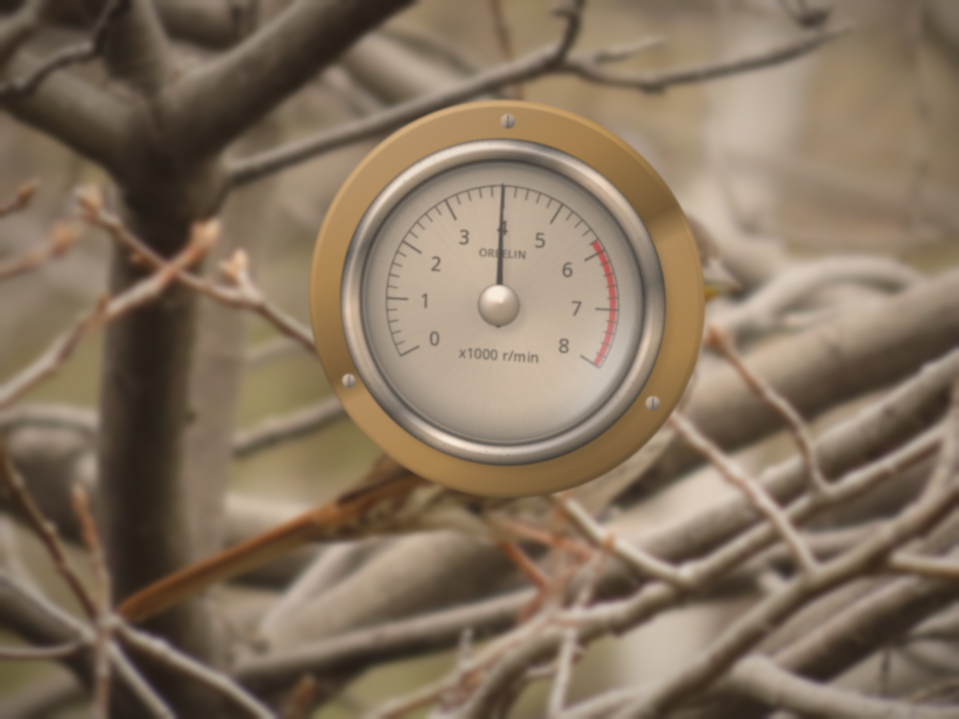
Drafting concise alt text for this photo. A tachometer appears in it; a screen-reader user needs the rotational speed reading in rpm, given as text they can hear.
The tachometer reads 4000 rpm
